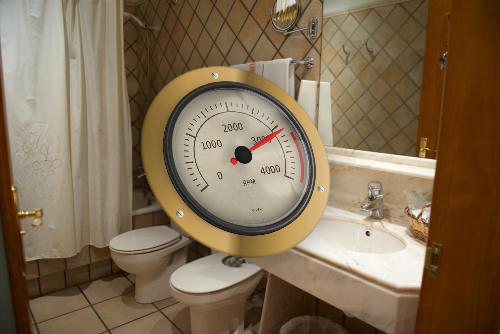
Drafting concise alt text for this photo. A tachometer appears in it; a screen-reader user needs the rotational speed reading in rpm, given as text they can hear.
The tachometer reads 3100 rpm
